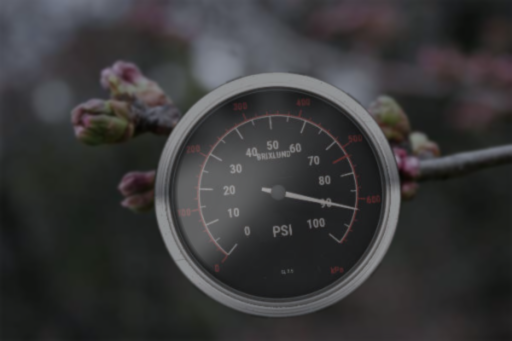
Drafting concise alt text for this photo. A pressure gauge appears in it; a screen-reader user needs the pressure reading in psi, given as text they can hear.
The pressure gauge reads 90 psi
